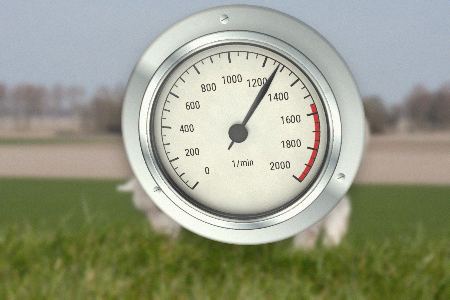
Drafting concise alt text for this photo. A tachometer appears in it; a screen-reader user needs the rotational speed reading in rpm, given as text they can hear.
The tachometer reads 1275 rpm
